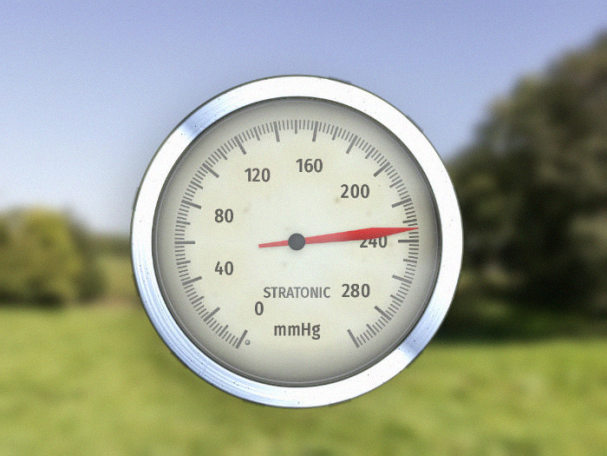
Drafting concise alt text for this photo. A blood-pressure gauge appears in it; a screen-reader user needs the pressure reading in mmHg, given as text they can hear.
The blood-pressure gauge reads 234 mmHg
